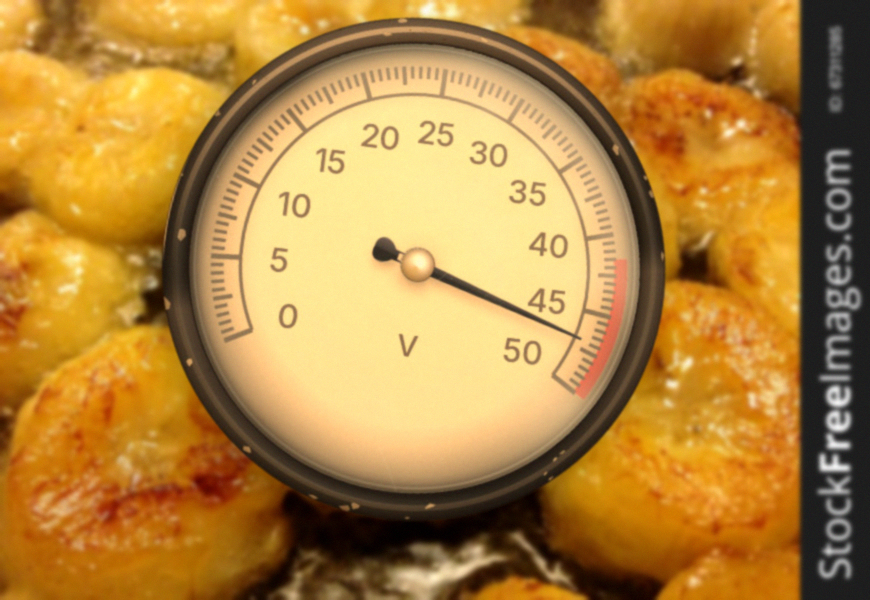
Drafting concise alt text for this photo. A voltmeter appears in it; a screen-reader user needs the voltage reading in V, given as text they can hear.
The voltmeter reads 47 V
